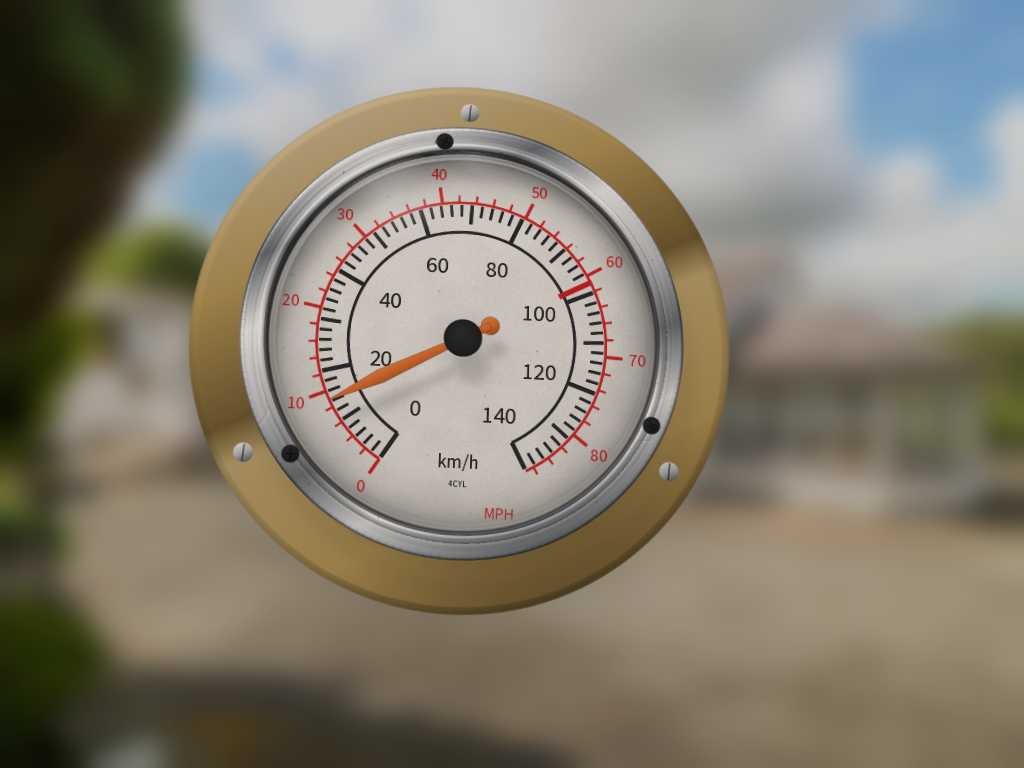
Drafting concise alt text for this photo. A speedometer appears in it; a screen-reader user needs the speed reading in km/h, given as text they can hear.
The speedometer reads 14 km/h
